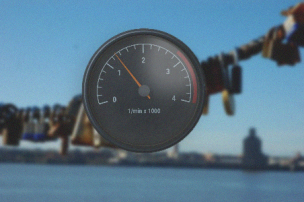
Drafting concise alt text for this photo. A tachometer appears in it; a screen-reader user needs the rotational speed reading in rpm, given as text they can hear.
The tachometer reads 1300 rpm
